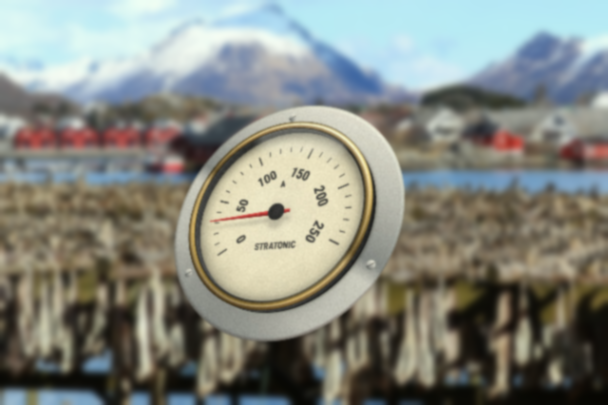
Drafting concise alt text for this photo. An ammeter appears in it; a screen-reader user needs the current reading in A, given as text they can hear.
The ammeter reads 30 A
